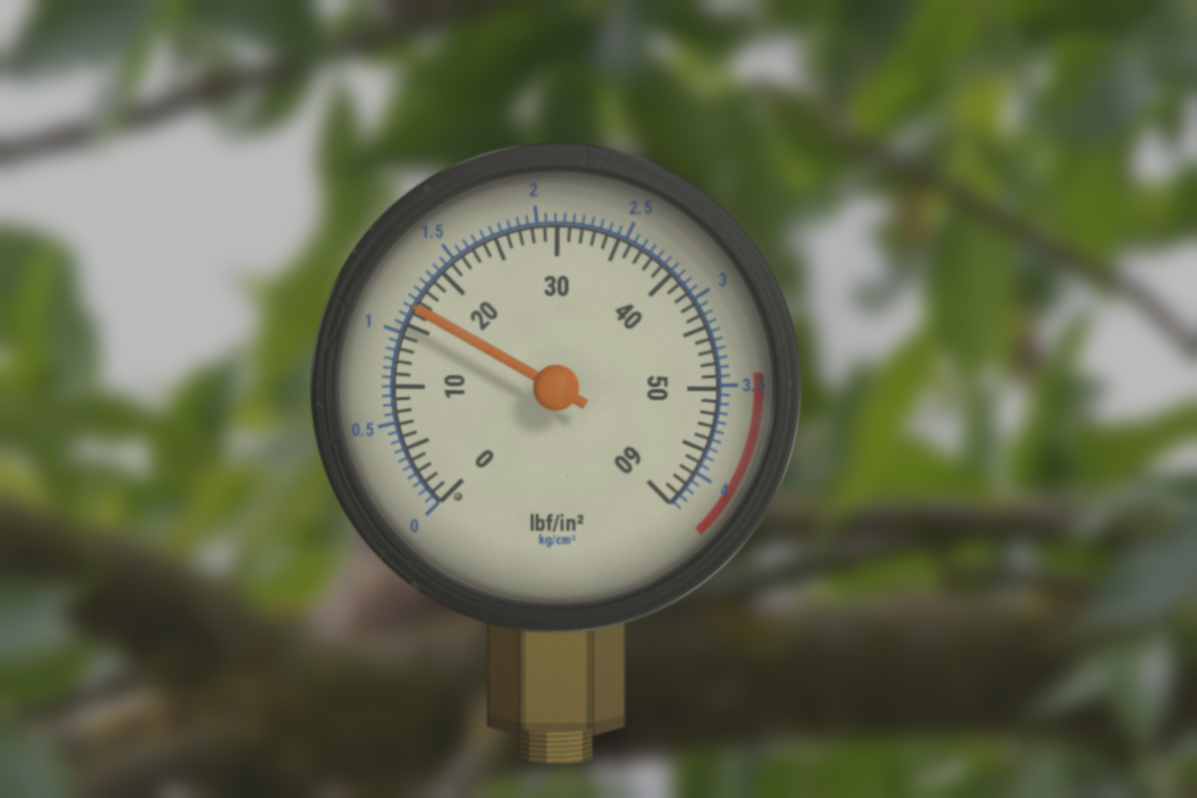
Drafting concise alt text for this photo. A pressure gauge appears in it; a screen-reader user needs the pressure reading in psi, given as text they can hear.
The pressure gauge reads 16.5 psi
